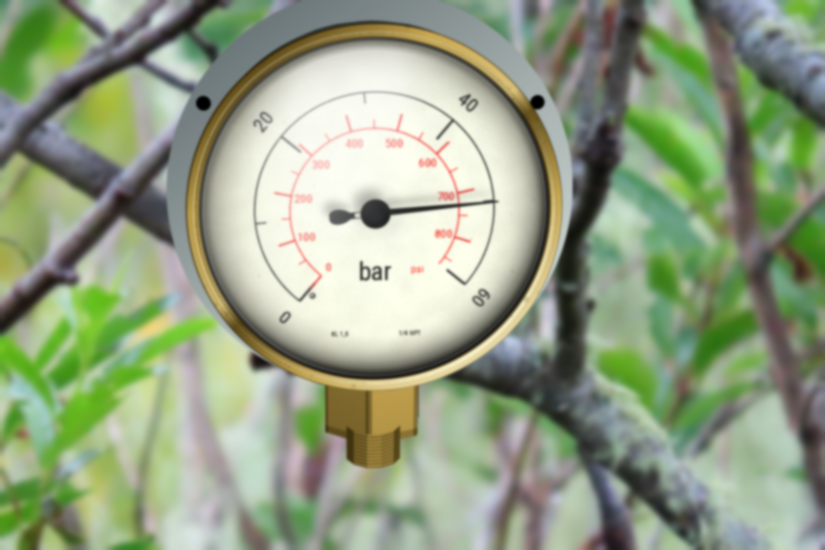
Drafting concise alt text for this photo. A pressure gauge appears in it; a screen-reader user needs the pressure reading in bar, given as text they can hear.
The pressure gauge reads 50 bar
